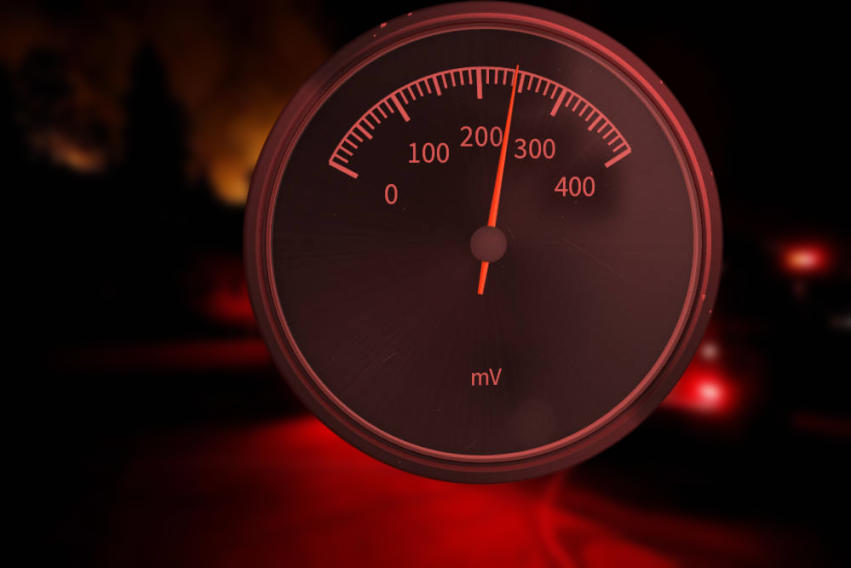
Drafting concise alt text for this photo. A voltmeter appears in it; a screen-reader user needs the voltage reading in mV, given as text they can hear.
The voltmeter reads 240 mV
